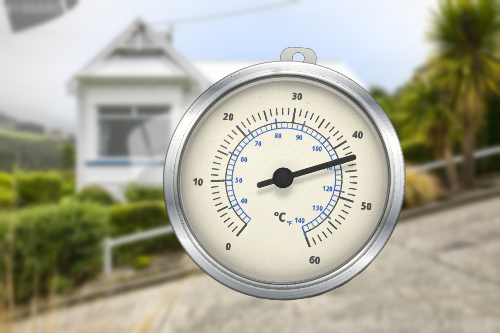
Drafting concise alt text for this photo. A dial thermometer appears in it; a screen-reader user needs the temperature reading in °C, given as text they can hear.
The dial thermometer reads 43 °C
